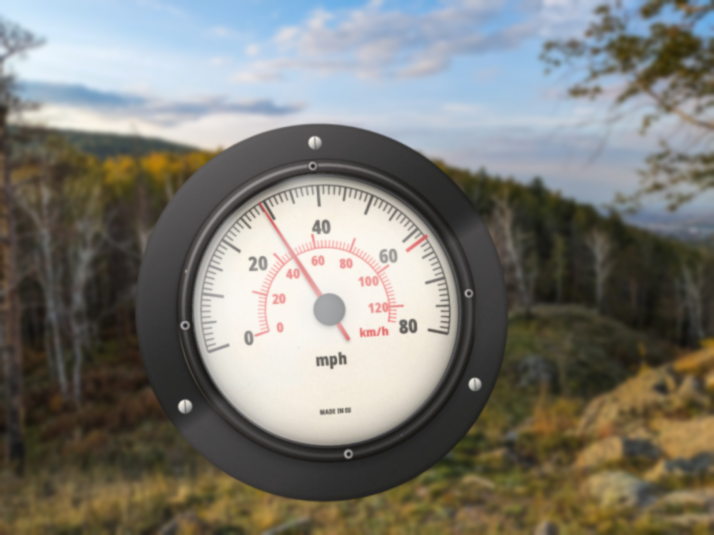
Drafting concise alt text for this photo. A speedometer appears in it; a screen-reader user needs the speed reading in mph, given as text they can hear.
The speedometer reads 29 mph
